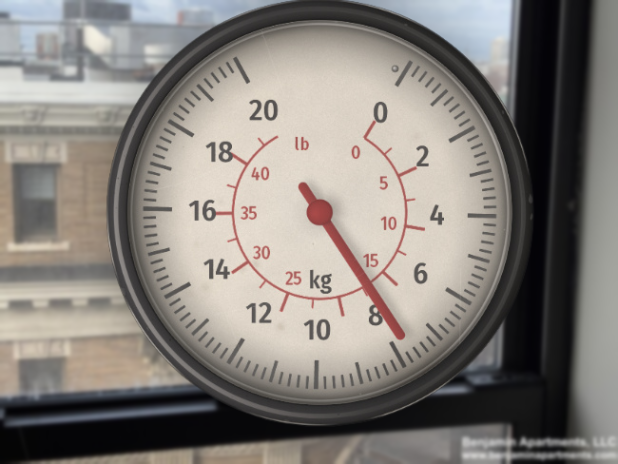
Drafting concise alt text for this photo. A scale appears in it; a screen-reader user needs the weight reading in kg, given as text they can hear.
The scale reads 7.7 kg
